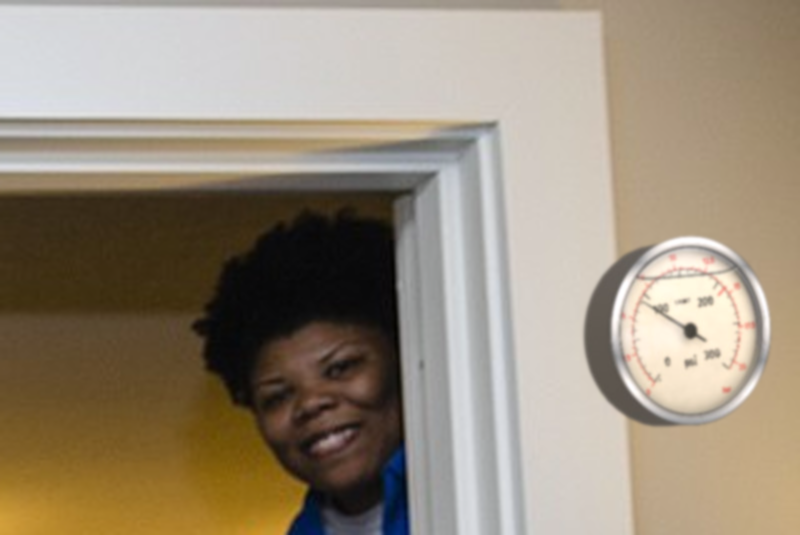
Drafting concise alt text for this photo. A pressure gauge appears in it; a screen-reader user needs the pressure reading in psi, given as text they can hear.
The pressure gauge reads 90 psi
